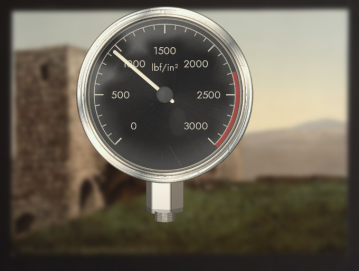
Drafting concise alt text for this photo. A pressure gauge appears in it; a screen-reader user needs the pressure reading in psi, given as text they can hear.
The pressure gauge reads 950 psi
